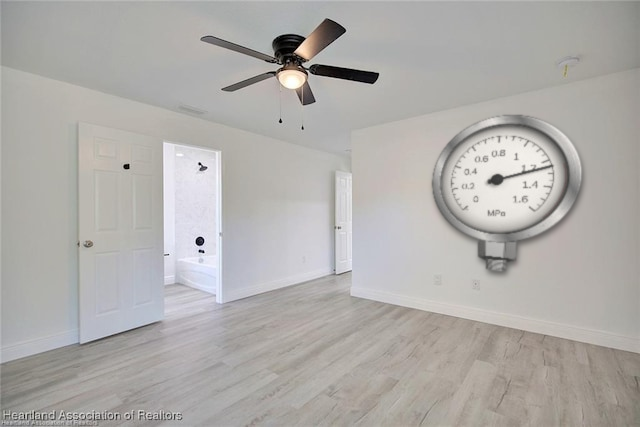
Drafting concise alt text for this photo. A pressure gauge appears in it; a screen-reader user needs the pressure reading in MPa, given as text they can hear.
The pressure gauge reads 1.25 MPa
